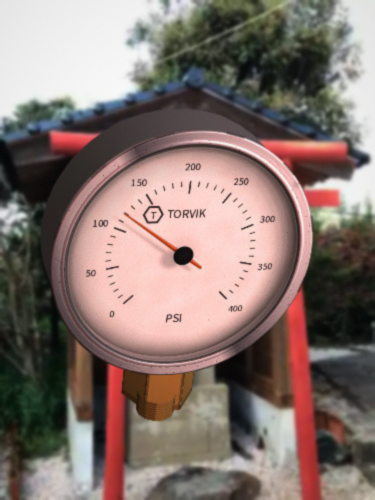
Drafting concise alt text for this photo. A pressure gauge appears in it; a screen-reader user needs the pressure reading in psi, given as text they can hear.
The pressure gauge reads 120 psi
